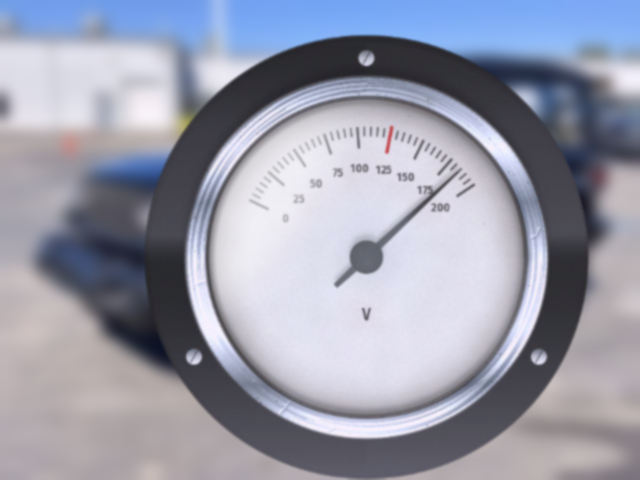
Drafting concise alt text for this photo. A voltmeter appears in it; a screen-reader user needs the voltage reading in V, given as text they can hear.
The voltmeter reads 185 V
